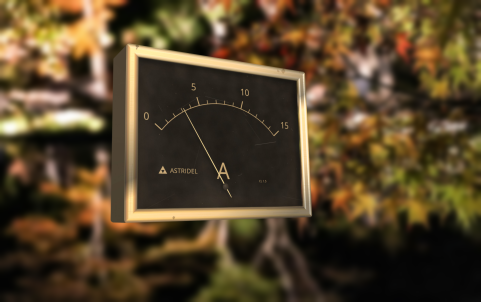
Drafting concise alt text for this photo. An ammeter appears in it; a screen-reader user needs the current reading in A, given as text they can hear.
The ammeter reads 3 A
